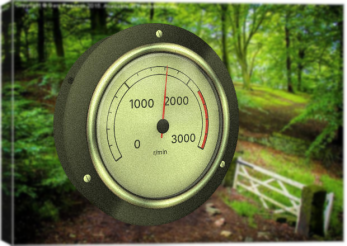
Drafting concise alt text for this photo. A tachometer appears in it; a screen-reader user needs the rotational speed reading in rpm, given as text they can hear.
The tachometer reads 1600 rpm
